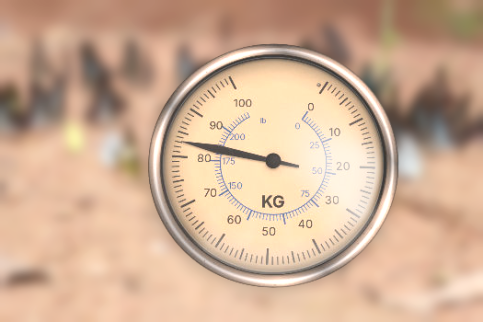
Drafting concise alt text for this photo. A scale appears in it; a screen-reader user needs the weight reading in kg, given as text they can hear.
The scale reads 83 kg
